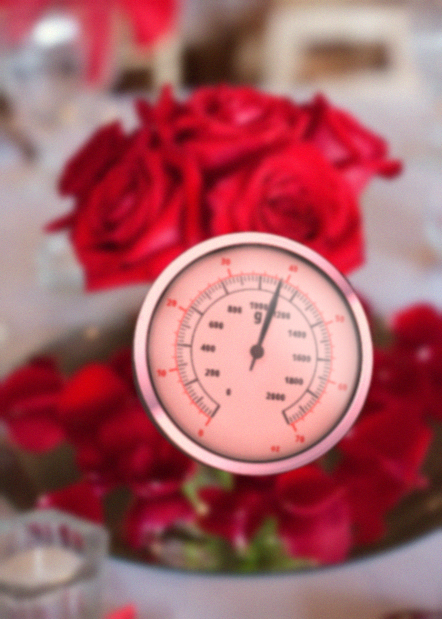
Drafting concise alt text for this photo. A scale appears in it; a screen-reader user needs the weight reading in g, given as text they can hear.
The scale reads 1100 g
